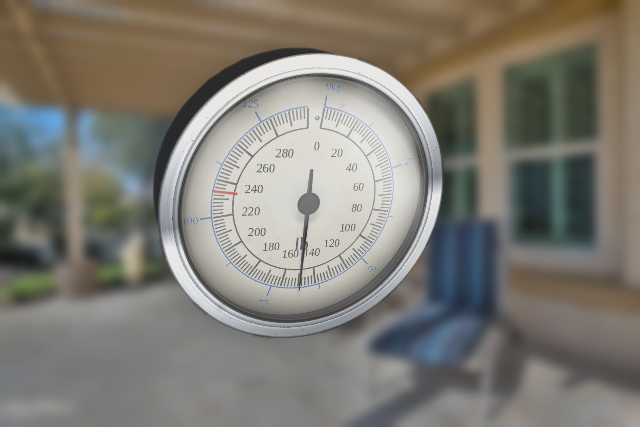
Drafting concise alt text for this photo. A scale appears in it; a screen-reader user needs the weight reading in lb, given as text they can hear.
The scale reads 150 lb
